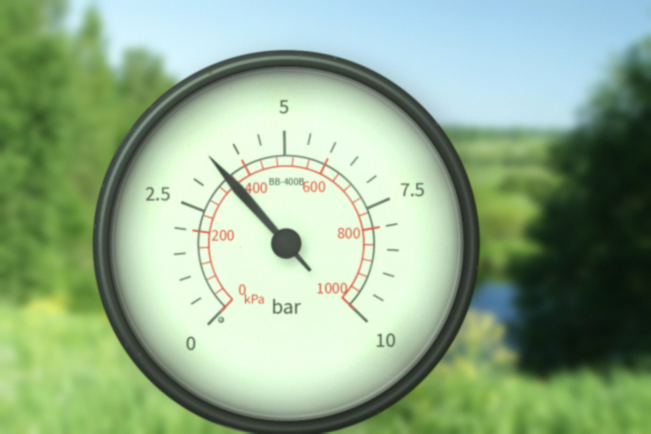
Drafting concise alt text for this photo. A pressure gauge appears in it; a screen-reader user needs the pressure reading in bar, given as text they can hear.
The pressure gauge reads 3.5 bar
